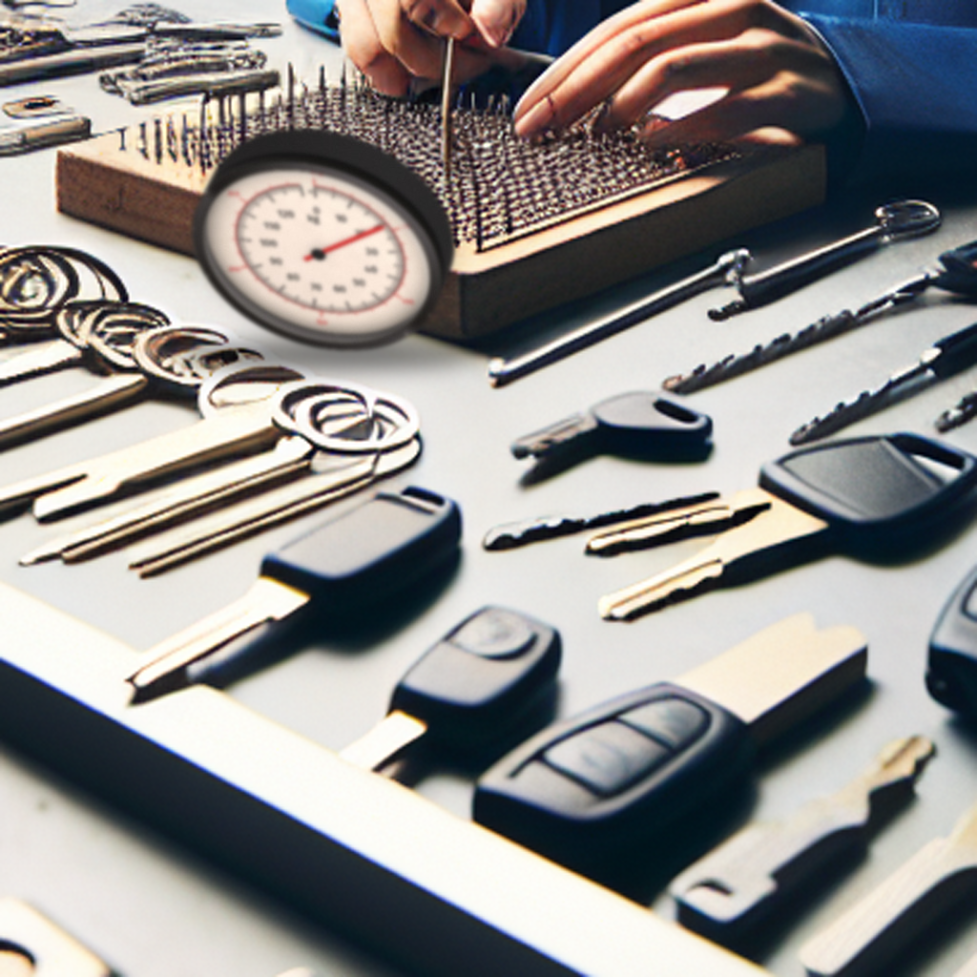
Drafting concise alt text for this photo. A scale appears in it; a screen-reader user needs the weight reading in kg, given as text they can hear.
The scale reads 20 kg
